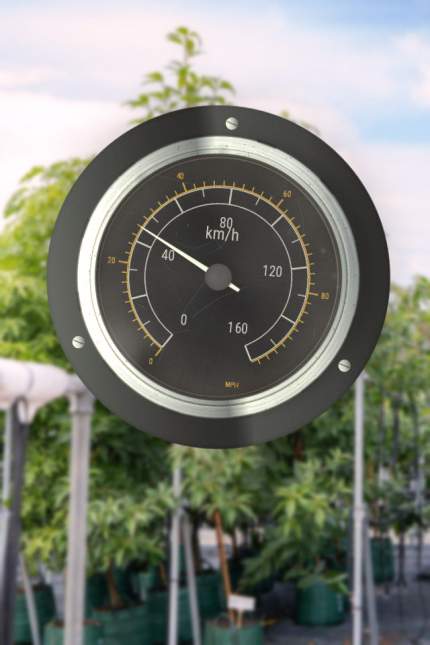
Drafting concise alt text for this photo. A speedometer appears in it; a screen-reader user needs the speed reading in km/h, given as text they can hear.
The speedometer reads 45 km/h
